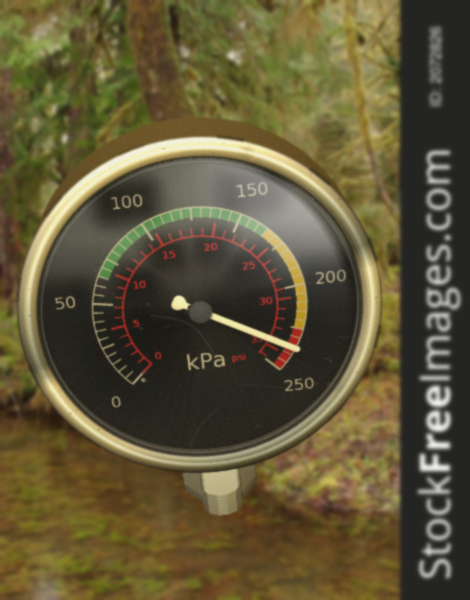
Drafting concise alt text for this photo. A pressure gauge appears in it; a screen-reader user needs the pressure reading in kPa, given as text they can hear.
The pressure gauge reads 235 kPa
